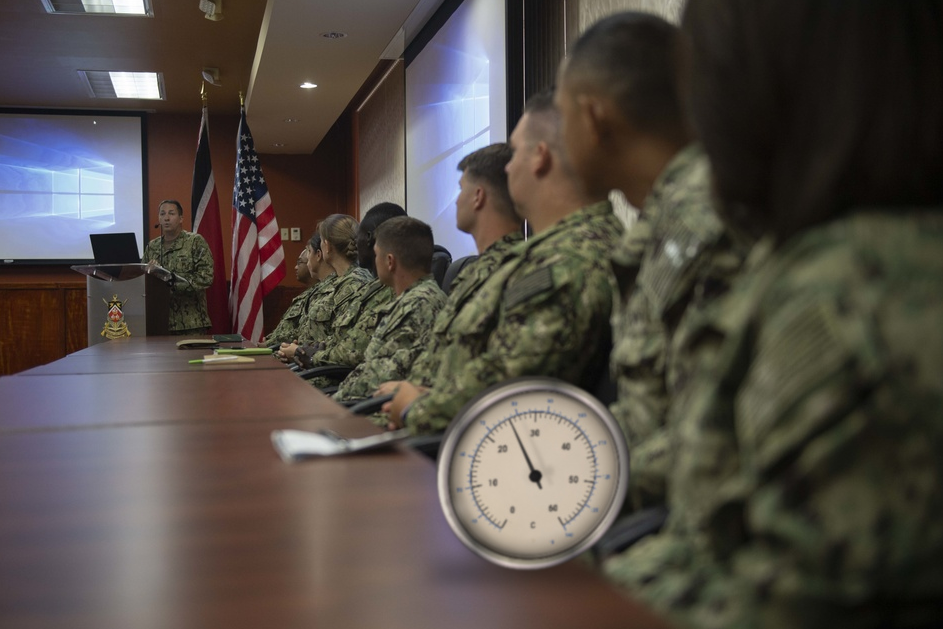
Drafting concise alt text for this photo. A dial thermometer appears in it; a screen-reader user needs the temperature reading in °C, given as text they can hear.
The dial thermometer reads 25 °C
